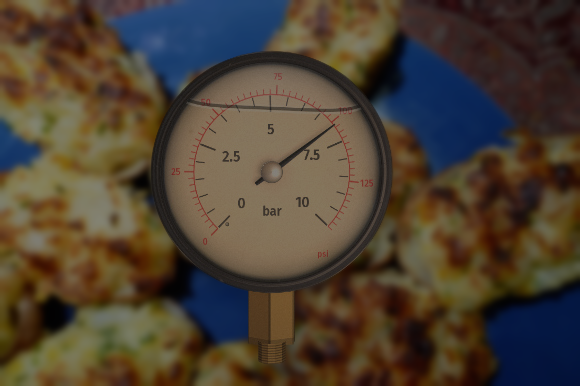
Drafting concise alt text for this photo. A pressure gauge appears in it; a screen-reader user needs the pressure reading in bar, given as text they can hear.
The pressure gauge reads 7 bar
